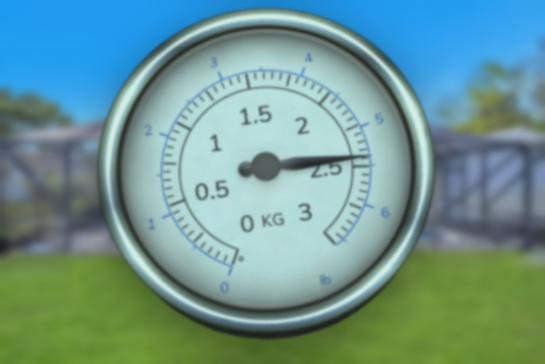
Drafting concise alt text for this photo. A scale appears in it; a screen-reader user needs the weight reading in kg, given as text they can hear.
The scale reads 2.45 kg
